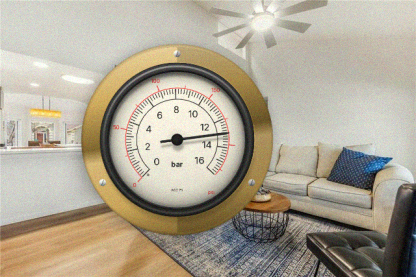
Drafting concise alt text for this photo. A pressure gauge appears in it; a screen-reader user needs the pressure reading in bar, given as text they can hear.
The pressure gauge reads 13 bar
